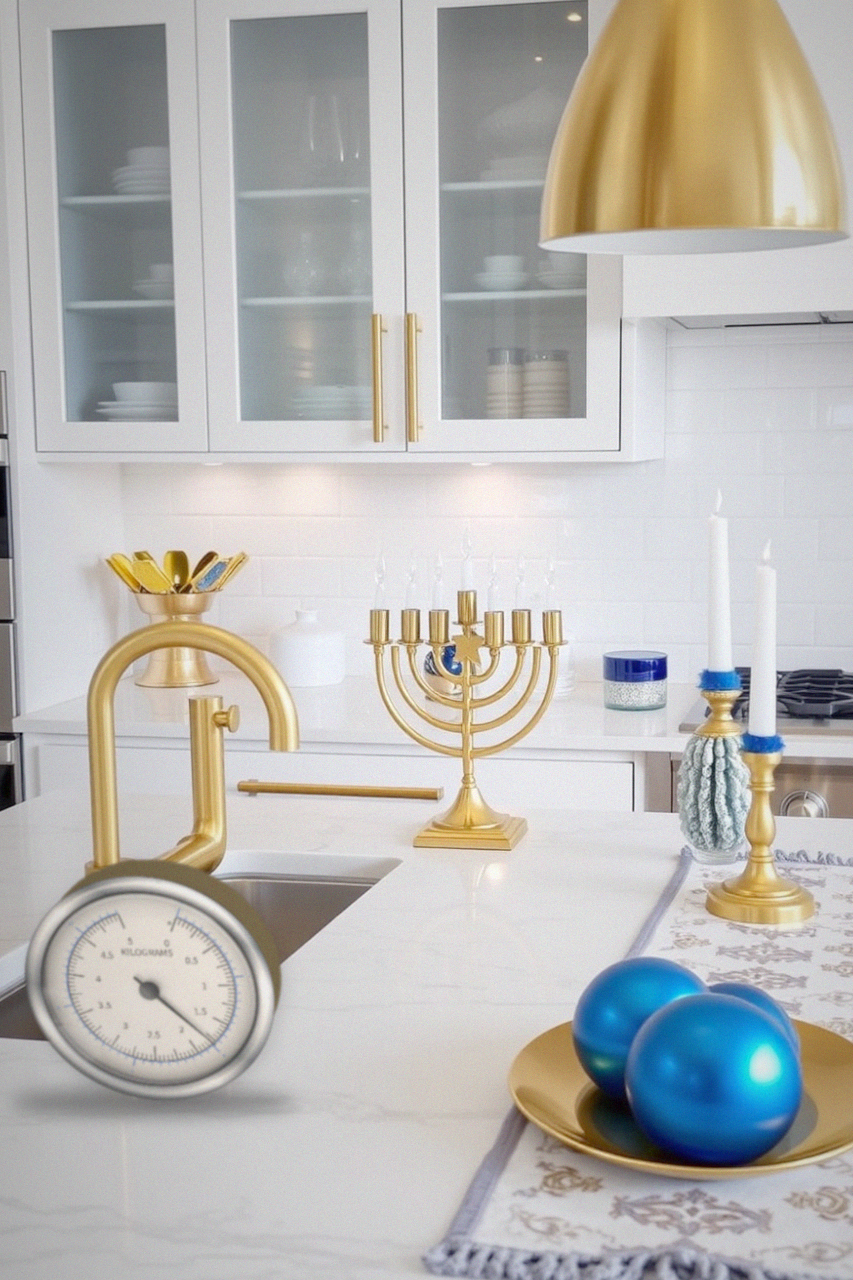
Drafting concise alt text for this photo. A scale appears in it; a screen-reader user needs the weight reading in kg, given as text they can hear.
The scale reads 1.75 kg
